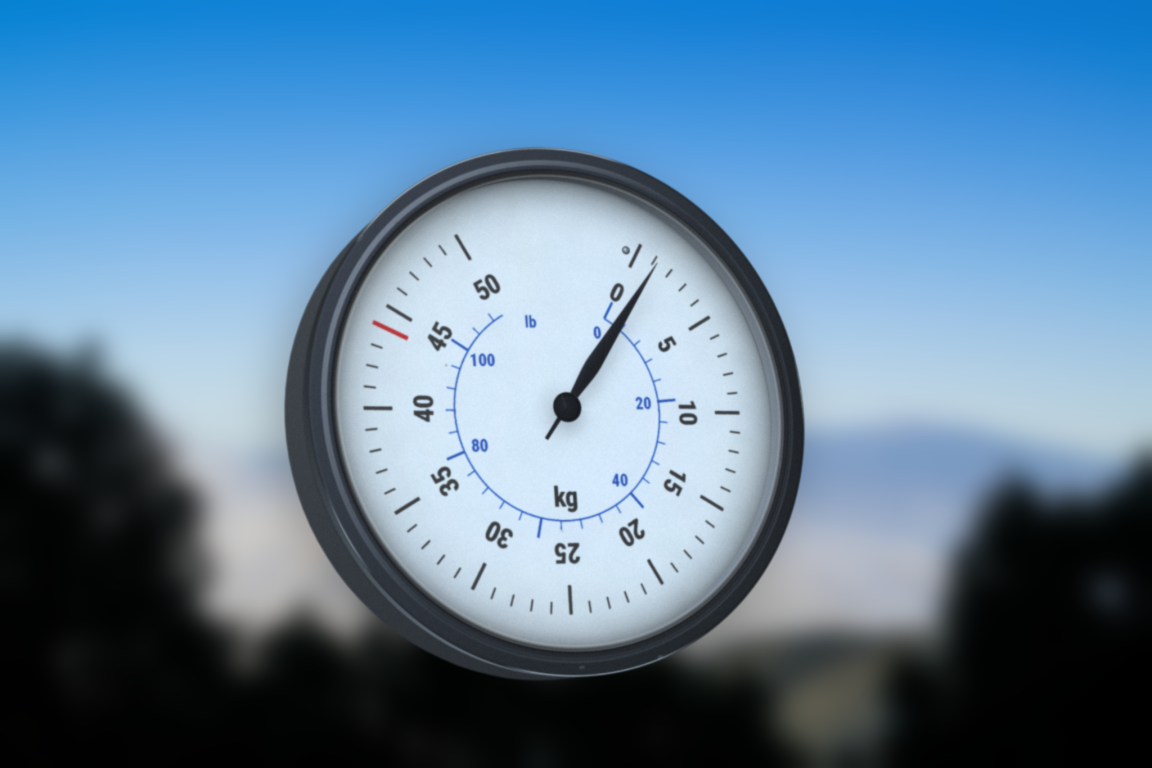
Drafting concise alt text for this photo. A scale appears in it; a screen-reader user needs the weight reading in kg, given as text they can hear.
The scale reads 1 kg
